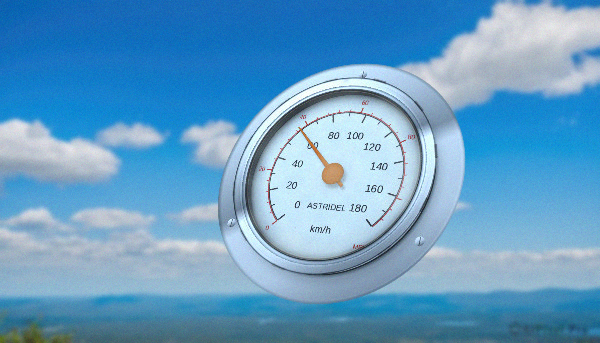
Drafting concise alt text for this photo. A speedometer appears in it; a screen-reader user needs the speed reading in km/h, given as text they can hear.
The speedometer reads 60 km/h
